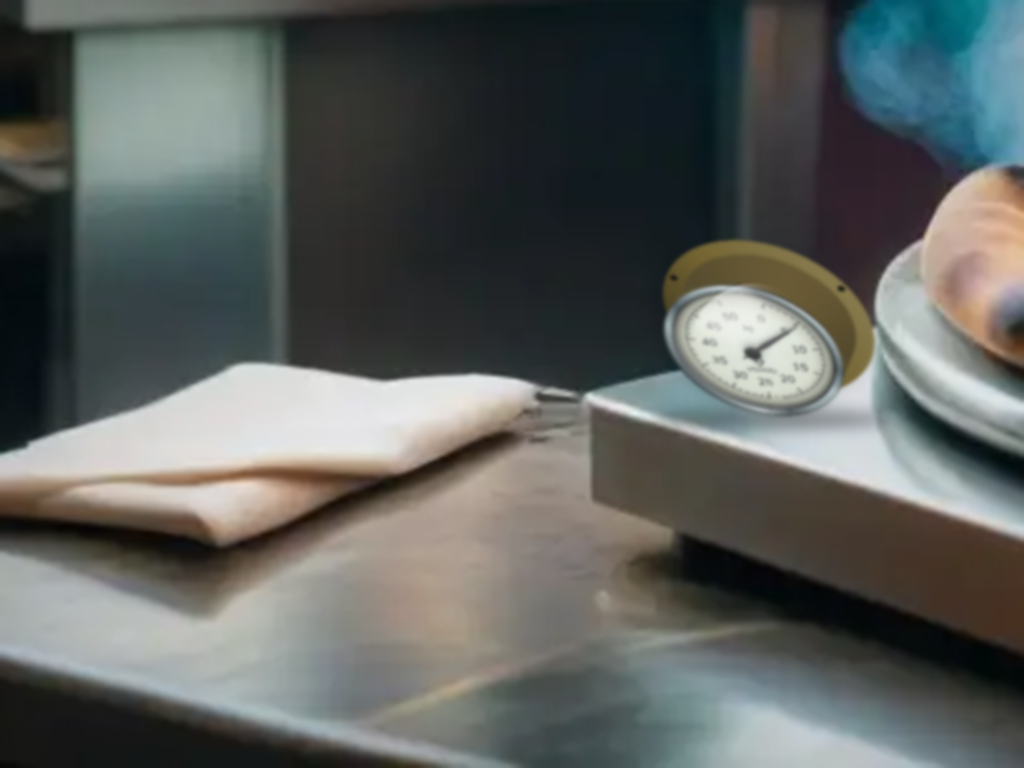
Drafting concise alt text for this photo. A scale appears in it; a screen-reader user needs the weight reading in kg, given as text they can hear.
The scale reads 5 kg
